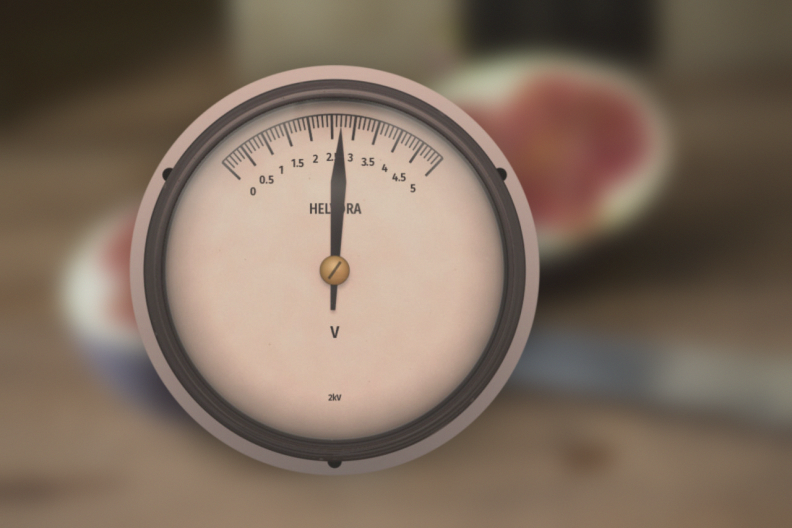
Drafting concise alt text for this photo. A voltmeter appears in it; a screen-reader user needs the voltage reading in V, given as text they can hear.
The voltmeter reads 2.7 V
